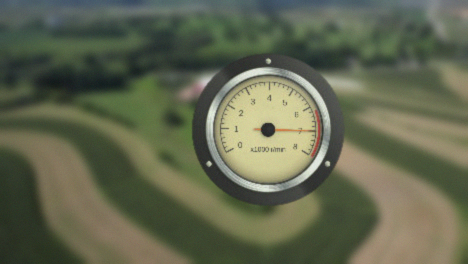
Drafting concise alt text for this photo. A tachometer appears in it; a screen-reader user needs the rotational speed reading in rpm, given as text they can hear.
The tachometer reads 7000 rpm
